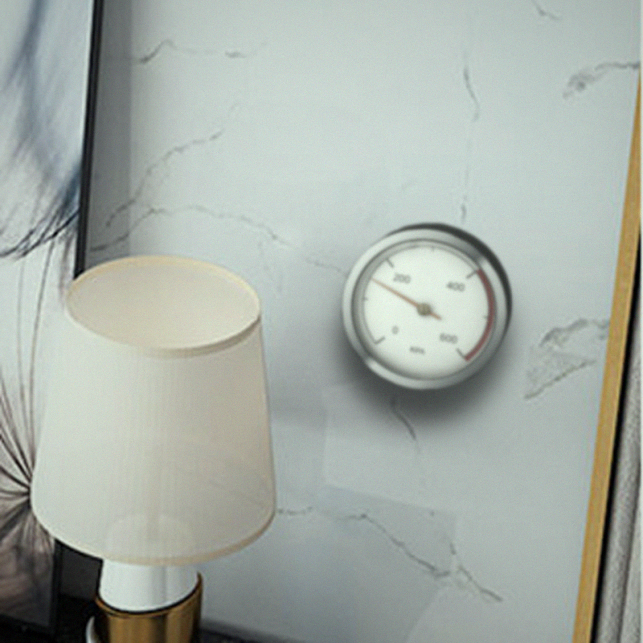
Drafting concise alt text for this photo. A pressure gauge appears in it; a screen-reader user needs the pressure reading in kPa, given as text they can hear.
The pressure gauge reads 150 kPa
